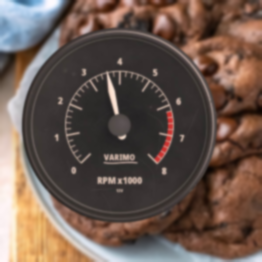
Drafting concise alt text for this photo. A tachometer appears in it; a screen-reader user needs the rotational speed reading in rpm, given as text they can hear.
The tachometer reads 3600 rpm
